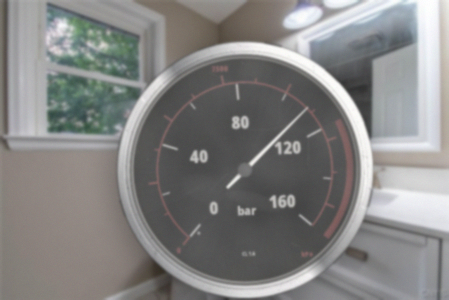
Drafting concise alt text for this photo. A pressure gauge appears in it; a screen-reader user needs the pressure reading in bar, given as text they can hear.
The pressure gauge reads 110 bar
